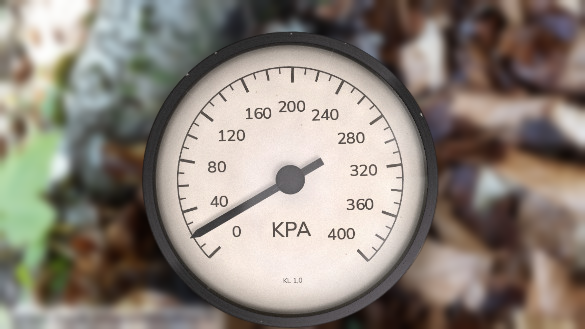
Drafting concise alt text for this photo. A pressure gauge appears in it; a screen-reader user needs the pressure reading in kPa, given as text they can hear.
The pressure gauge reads 20 kPa
